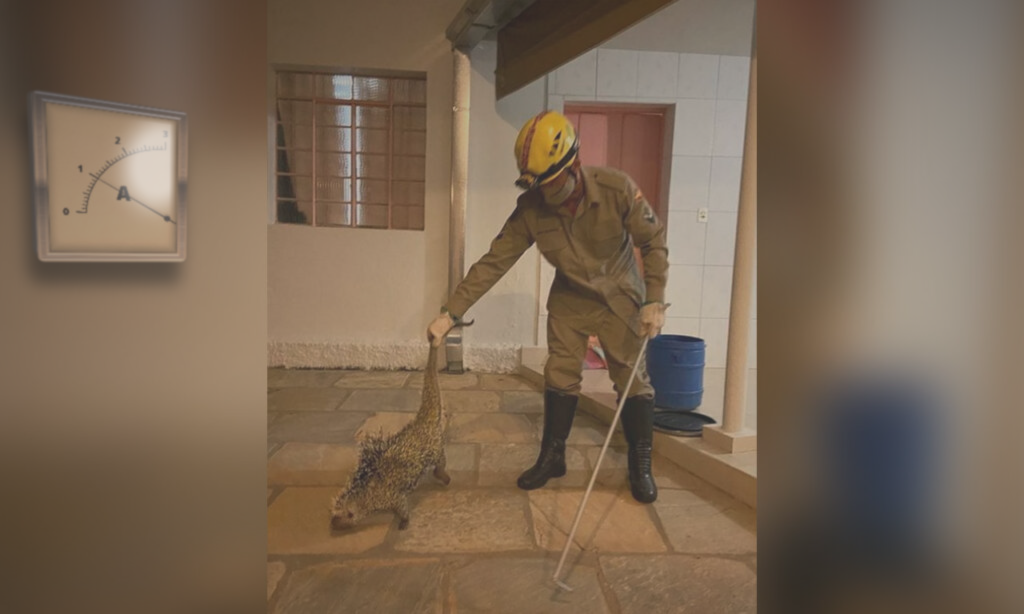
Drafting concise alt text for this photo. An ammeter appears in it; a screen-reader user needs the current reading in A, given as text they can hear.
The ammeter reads 1 A
